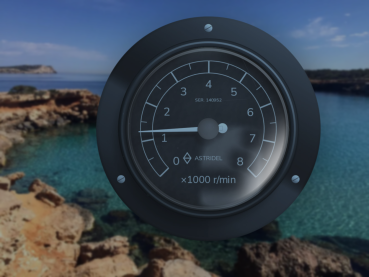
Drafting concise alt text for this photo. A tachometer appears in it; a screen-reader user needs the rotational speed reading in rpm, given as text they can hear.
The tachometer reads 1250 rpm
